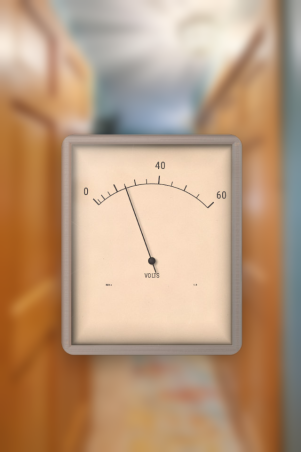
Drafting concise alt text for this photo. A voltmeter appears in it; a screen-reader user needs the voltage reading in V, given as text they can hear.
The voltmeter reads 25 V
